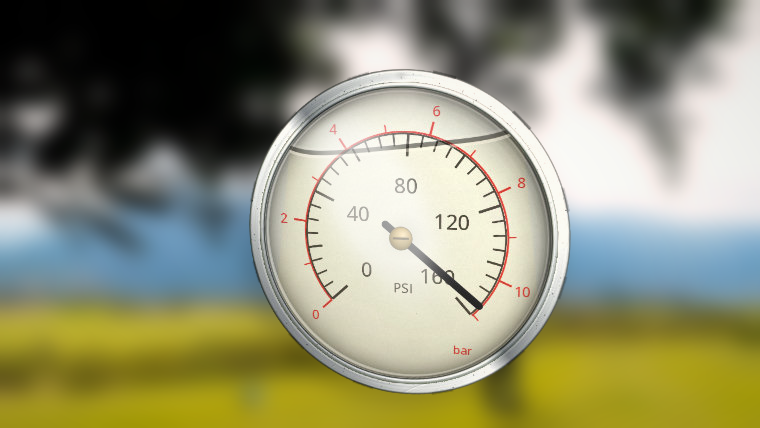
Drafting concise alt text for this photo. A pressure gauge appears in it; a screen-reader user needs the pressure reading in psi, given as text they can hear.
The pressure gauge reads 155 psi
